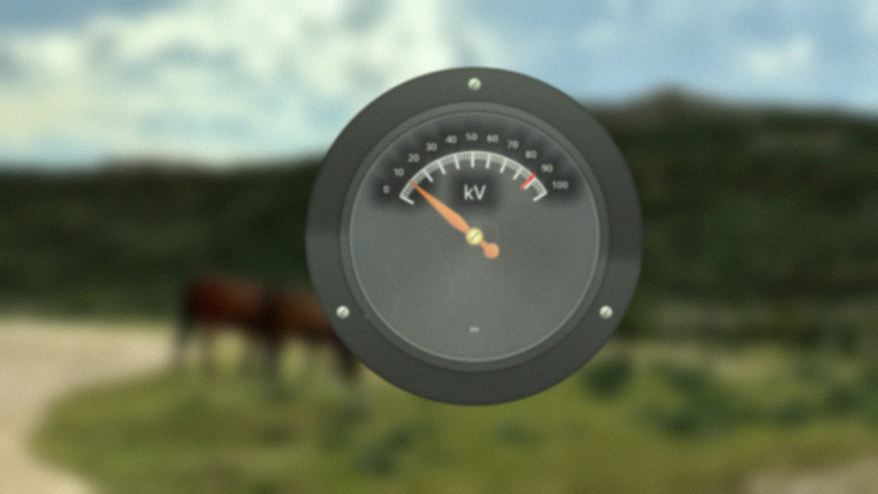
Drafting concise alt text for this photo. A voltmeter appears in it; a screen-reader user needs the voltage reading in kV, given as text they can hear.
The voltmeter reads 10 kV
